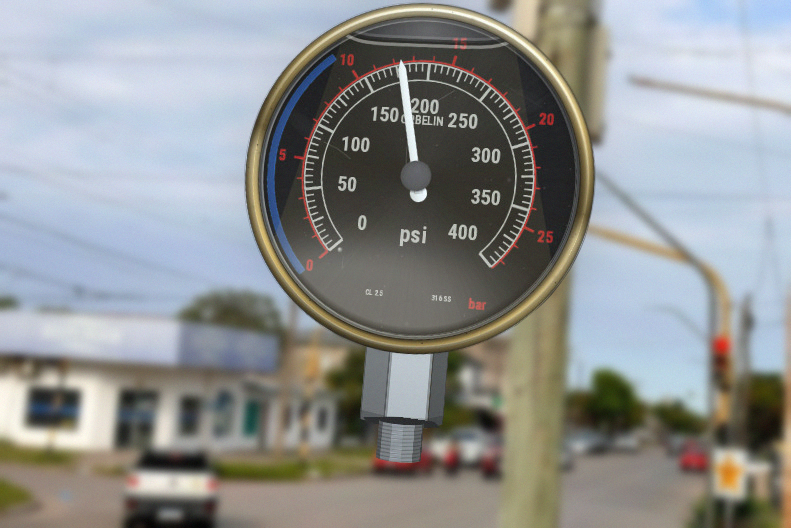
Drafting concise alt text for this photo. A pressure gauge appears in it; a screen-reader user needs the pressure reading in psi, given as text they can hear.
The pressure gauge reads 180 psi
